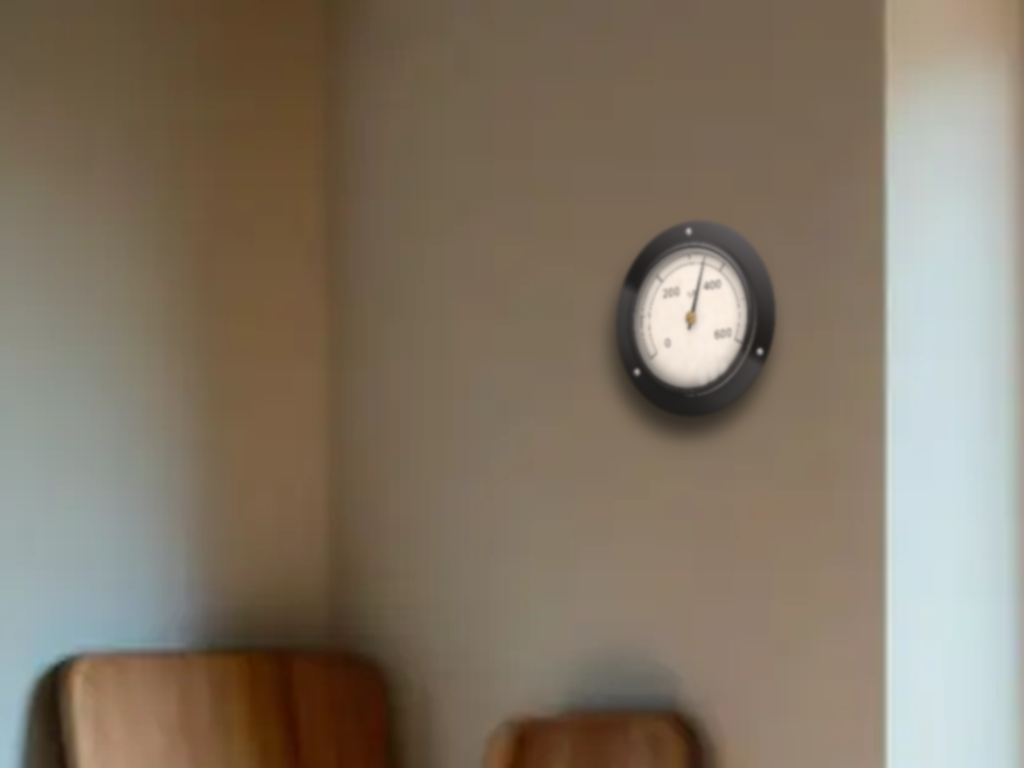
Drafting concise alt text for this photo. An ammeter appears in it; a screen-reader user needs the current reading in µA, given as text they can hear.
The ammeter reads 350 µA
